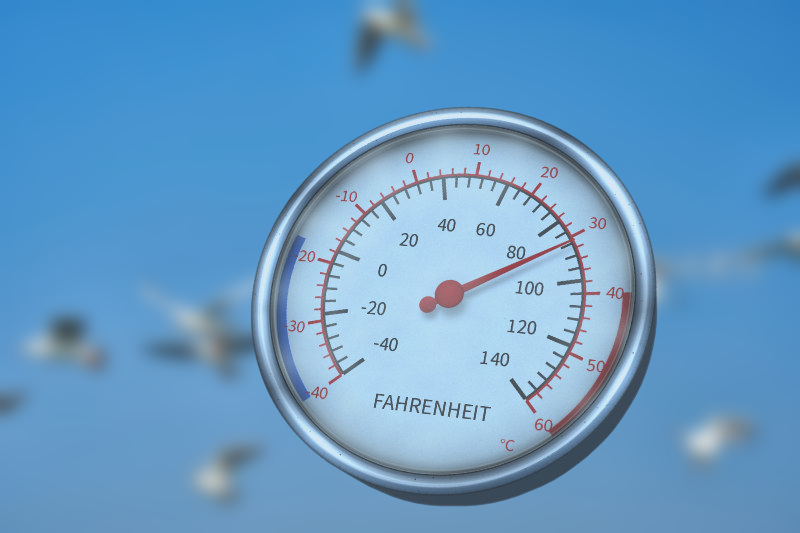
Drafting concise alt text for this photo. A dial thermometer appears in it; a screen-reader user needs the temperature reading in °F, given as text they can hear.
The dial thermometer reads 88 °F
